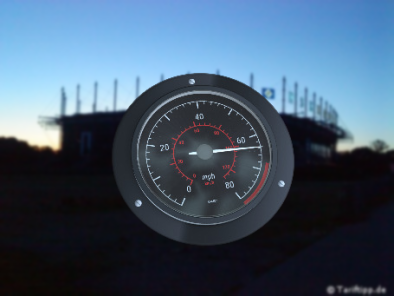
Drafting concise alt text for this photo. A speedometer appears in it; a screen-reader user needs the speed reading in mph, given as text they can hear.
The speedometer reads 64 mph
